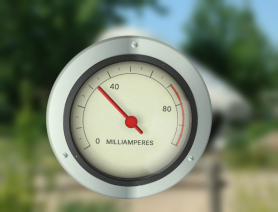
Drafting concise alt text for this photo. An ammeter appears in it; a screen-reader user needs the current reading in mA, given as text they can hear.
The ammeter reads 32.5 mA
